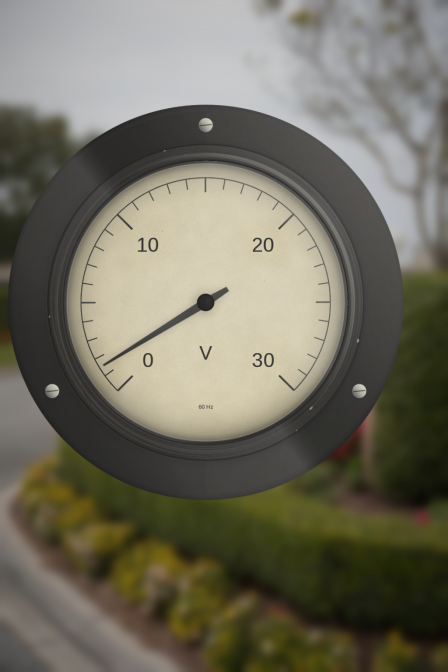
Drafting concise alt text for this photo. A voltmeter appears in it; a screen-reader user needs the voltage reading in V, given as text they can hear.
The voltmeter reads 1.5 V
